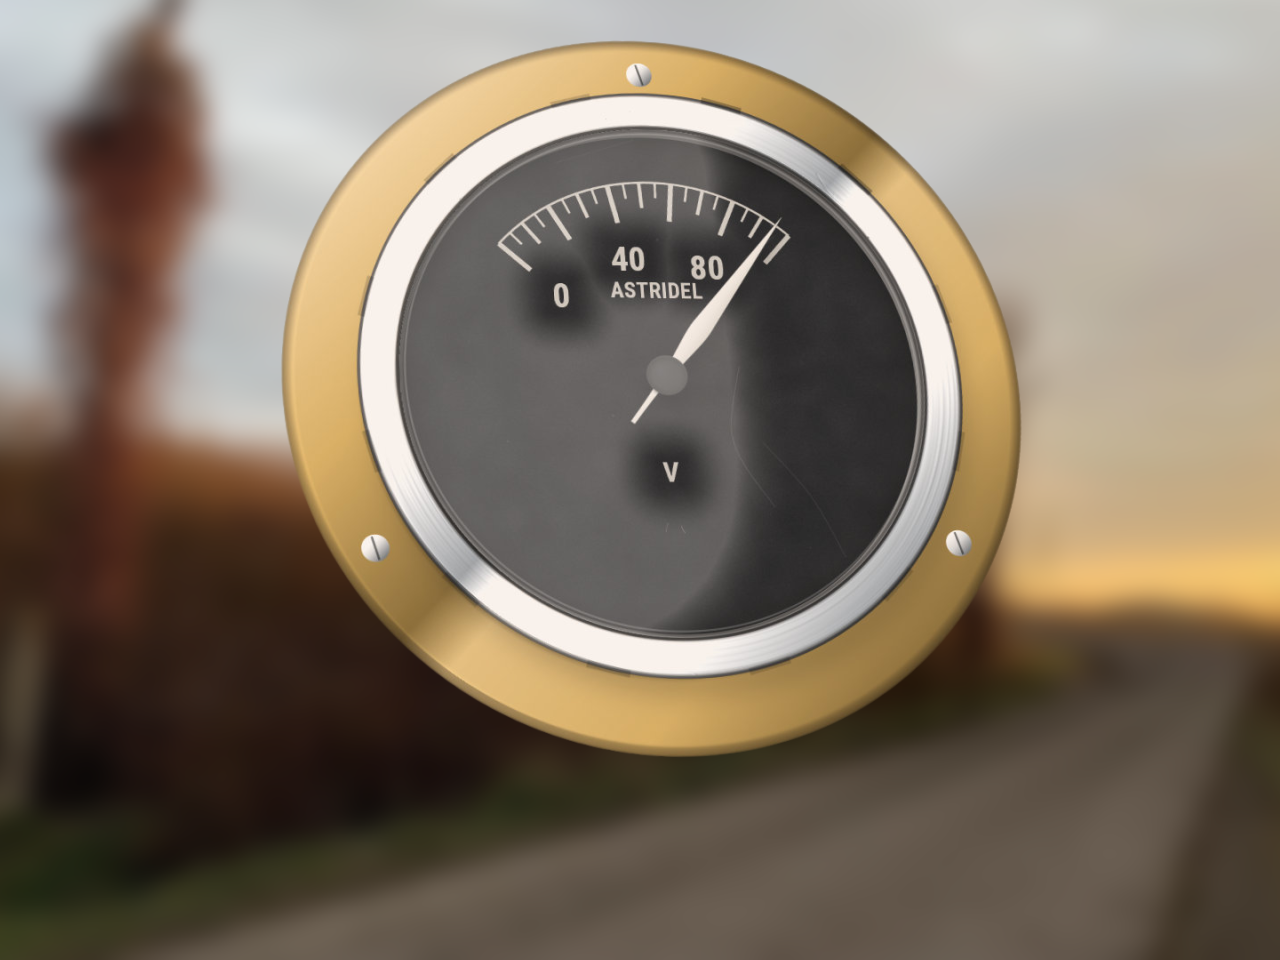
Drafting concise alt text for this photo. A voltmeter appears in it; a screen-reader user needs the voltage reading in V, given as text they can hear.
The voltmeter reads 95 V
